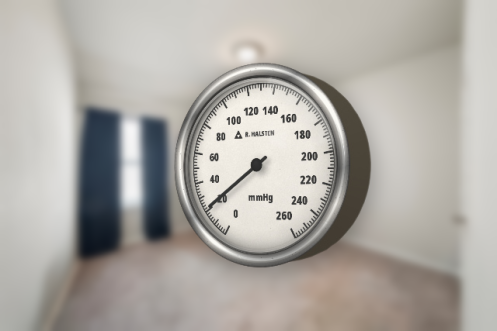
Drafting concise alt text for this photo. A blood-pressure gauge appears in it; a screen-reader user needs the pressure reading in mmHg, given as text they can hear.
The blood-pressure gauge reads 20 mmHg
